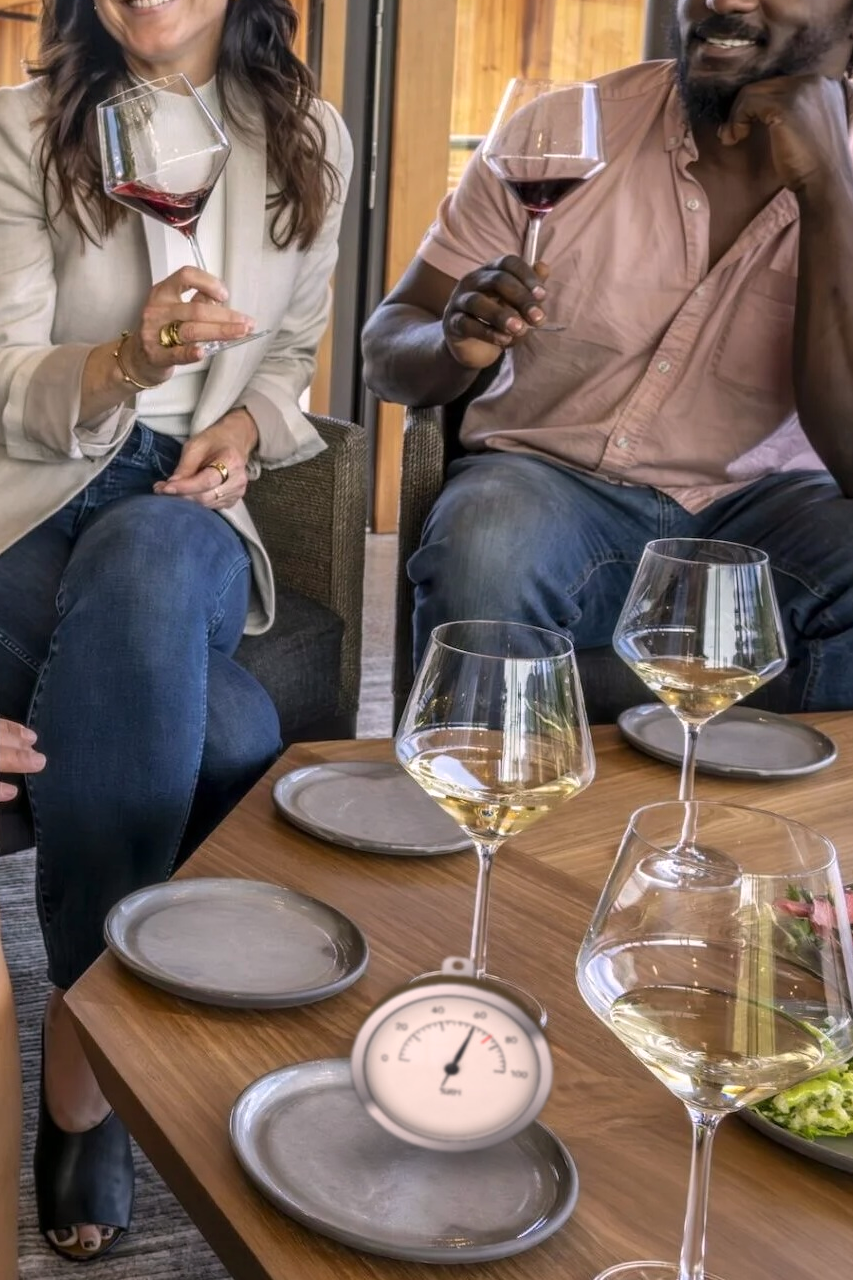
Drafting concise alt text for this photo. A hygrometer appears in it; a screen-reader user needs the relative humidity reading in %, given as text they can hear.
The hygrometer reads 60 %
